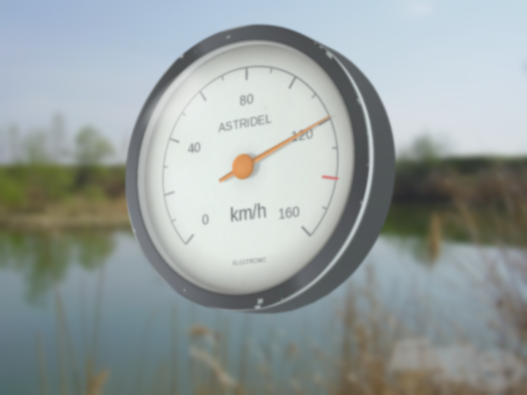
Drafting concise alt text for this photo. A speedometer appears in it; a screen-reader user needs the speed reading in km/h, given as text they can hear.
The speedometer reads 120 km/h
